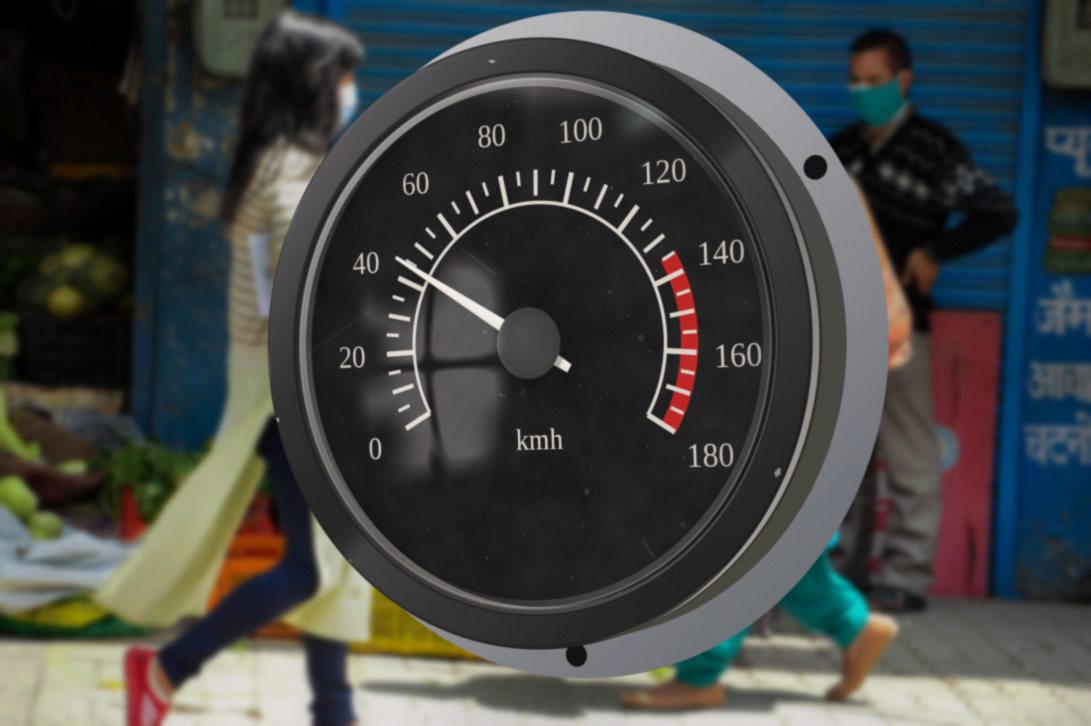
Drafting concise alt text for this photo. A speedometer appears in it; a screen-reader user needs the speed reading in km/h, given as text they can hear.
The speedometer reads 45 km/h
